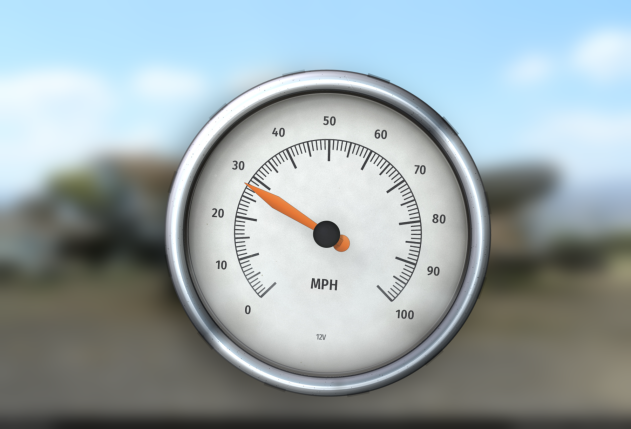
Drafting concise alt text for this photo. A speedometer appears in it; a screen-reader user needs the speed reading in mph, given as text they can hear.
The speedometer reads 28 mph
